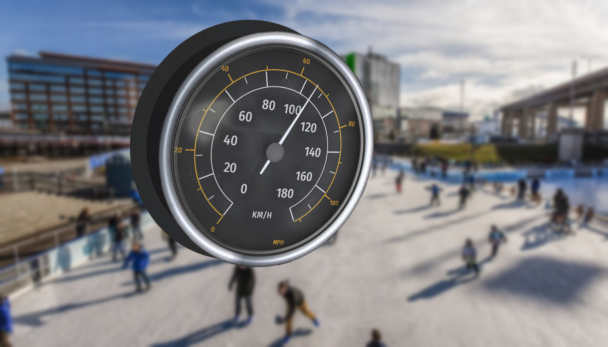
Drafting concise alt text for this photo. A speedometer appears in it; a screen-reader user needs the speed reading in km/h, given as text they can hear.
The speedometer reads 105 km/h
